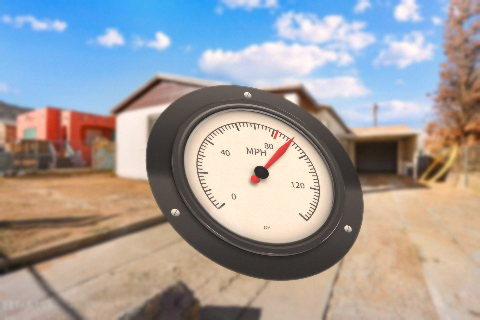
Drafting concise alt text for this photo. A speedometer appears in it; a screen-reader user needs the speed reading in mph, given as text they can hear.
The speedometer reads 90 mph
